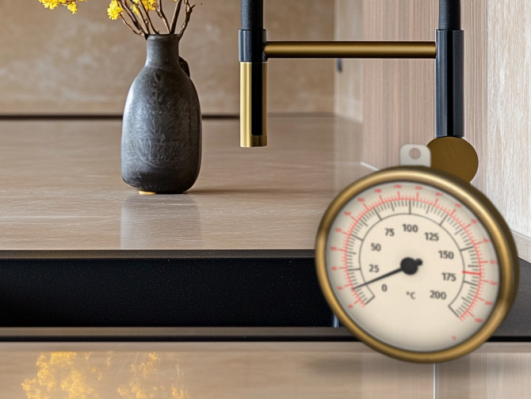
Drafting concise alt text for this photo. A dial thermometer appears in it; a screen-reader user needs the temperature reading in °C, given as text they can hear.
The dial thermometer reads 12.5 °C
